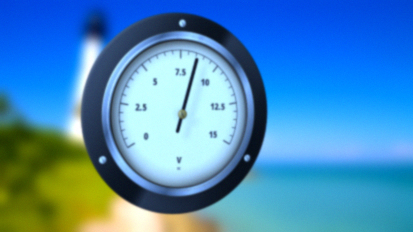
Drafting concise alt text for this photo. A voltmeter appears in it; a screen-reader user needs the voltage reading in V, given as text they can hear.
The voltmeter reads 8.5 V
